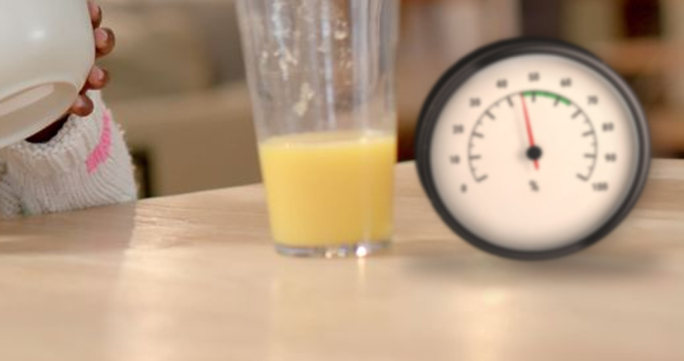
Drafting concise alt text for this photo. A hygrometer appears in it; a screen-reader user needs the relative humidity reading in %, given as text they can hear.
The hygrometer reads 45 %
